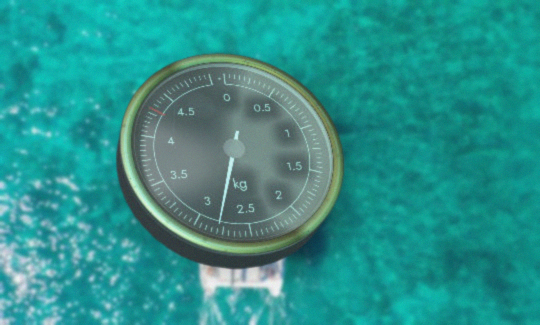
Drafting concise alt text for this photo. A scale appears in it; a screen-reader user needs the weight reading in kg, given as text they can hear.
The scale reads 2.8 kg
